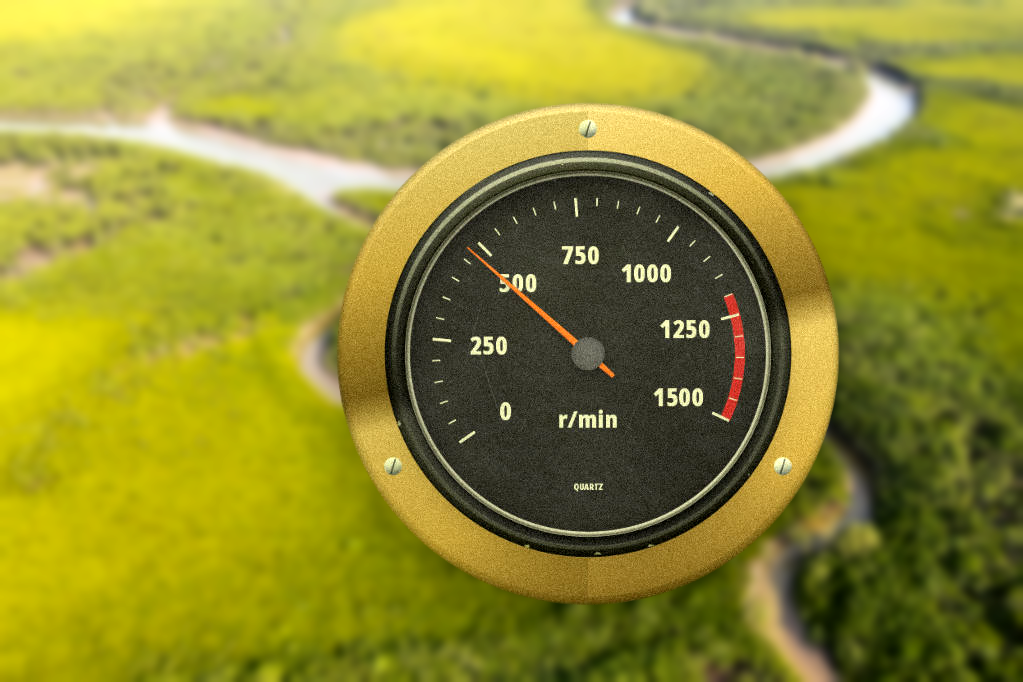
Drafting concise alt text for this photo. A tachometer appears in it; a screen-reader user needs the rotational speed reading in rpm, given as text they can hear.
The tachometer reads 475 rpm
